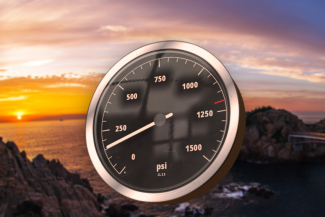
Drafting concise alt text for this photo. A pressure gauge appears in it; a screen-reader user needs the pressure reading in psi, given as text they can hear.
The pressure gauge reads 150 psi
